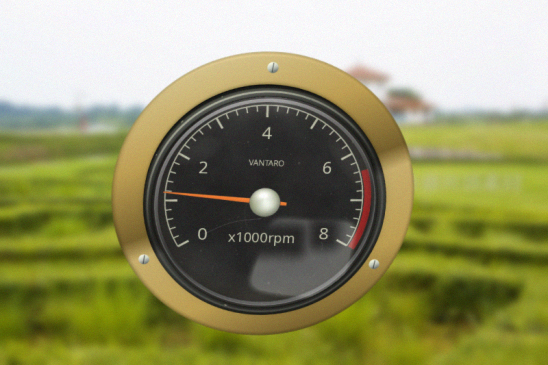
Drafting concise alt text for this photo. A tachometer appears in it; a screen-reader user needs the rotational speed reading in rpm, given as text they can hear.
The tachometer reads 1200 rpm
